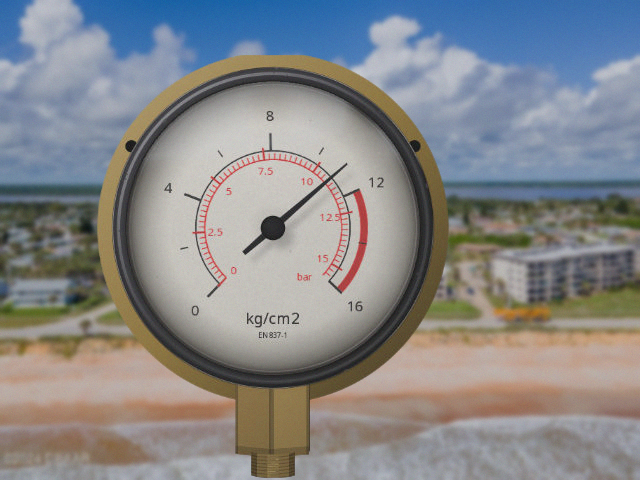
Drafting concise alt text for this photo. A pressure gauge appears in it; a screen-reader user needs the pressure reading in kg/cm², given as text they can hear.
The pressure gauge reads 11 kg/cm²
